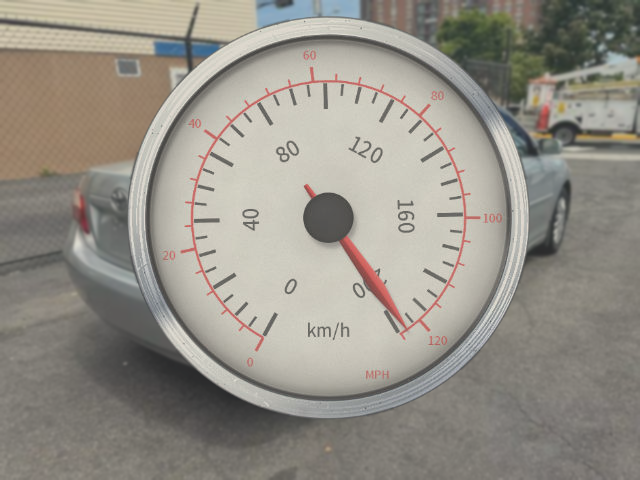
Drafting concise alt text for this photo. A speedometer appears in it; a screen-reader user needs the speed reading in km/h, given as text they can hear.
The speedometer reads 197.5 km/h
